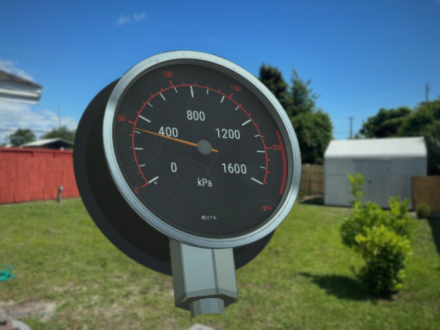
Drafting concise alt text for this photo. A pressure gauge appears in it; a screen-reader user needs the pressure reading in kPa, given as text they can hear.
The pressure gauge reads 300 kPa
